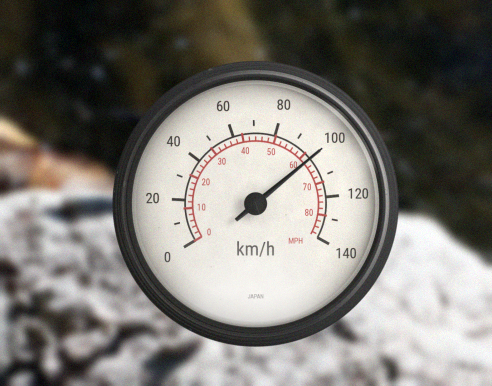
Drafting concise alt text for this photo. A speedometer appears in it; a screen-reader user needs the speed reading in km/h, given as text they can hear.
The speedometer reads 100 km/h
